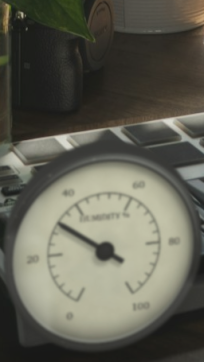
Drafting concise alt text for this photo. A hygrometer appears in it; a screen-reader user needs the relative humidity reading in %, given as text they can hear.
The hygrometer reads 32 %
